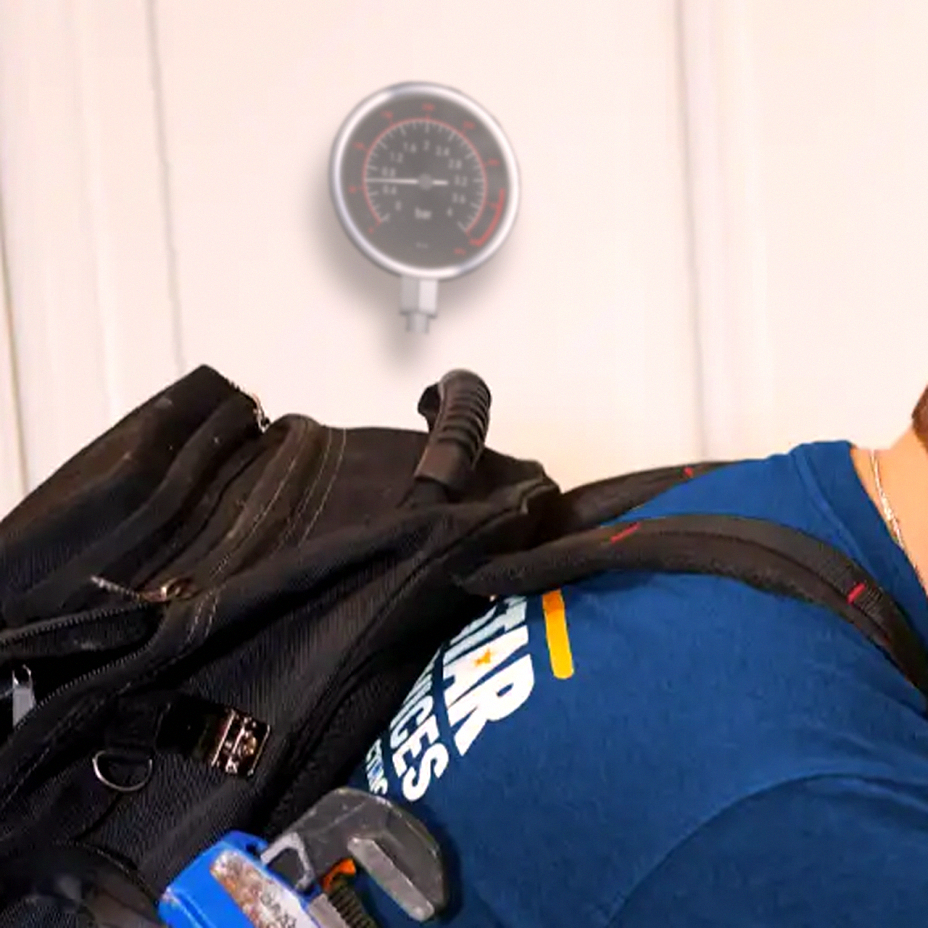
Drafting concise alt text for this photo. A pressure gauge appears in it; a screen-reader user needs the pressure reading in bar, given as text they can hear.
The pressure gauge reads 0.6 bar
